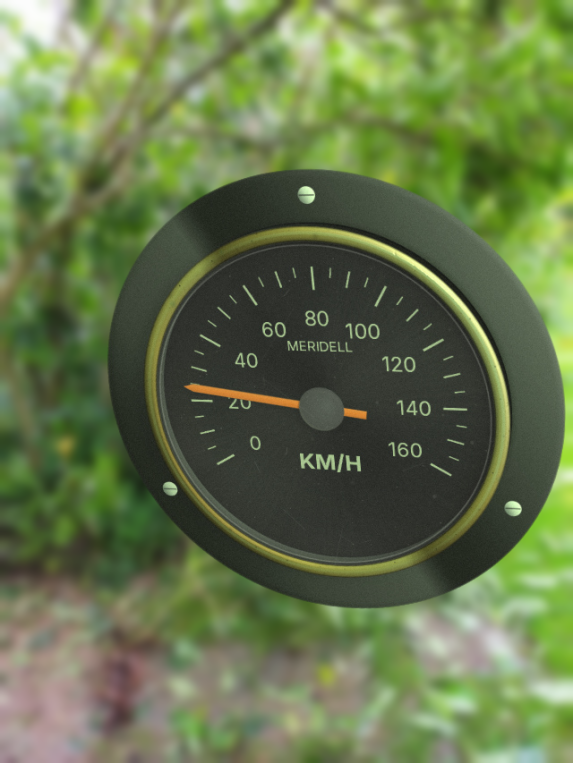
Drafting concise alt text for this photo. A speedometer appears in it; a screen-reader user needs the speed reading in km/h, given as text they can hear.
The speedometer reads 25 km/h
